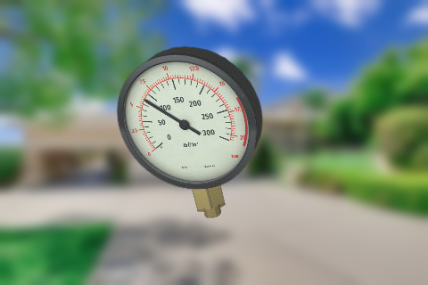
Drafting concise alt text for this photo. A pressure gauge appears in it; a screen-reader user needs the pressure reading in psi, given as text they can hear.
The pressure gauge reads 90 psi
